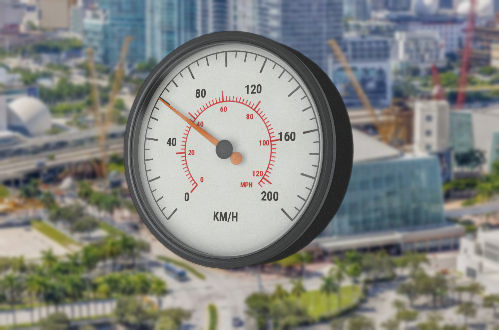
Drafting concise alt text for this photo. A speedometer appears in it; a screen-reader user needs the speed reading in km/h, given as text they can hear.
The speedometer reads 60 km/h
